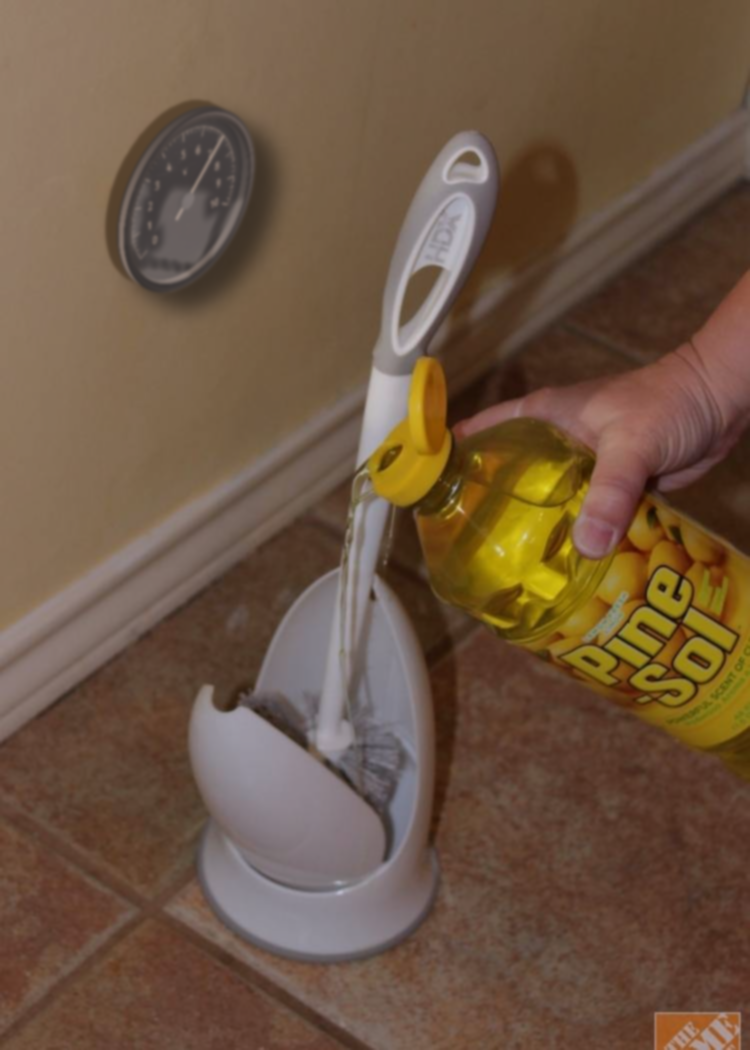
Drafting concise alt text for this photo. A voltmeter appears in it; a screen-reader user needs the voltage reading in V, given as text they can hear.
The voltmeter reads 7 V
